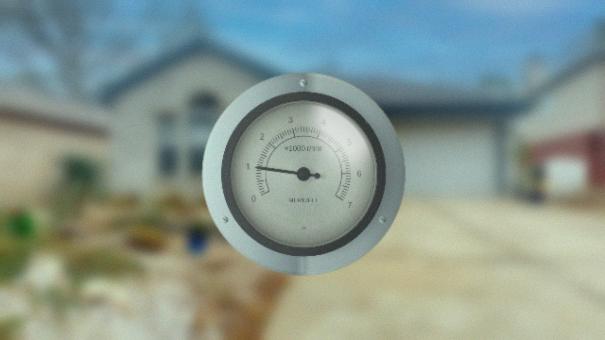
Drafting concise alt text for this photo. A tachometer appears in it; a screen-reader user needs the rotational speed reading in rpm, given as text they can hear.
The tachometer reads 1000 rpm
